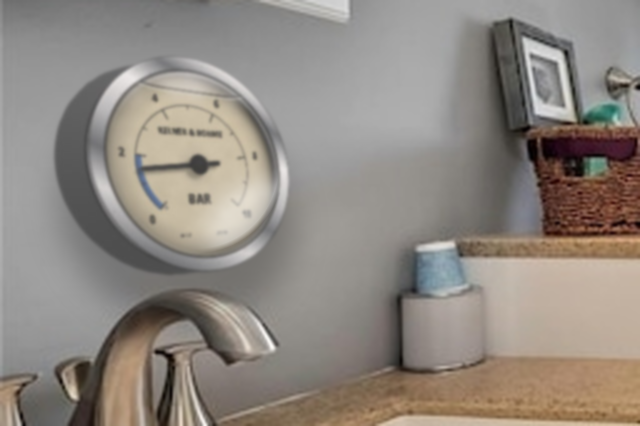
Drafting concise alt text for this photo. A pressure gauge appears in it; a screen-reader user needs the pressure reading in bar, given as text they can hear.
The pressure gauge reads 1.5 bar
